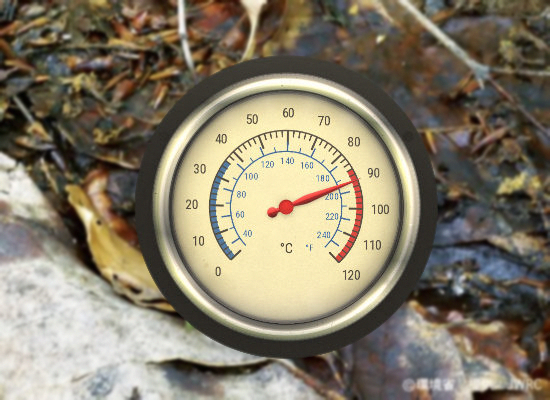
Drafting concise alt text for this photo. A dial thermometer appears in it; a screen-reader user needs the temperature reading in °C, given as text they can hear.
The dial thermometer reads 90 °C
